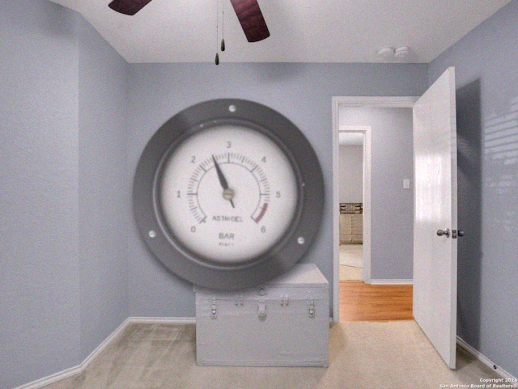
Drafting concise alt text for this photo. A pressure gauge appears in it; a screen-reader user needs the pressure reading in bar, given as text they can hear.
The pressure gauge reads 2.5 bar
